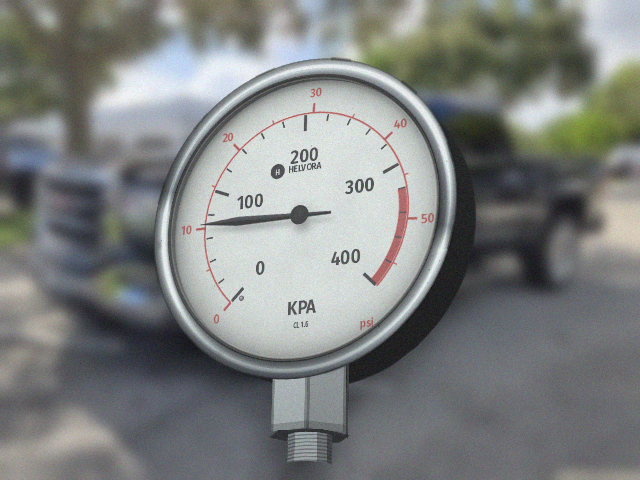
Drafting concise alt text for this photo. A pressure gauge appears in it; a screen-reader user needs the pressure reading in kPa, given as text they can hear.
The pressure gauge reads 70 kPa
